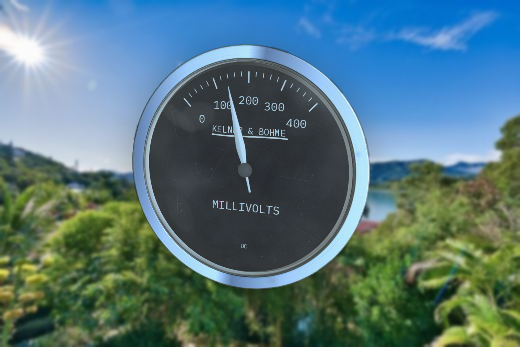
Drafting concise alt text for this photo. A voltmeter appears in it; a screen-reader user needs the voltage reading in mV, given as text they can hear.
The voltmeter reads 140 mV
